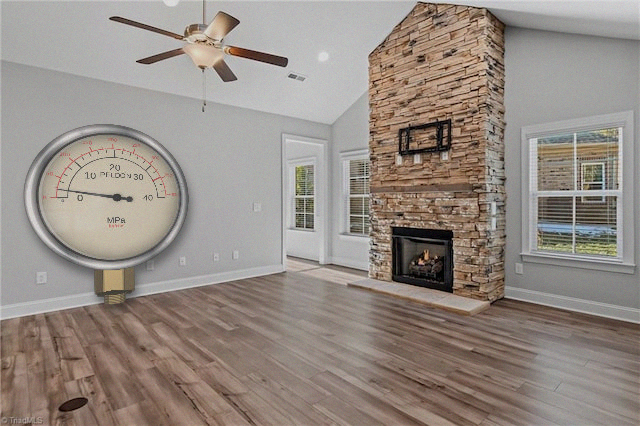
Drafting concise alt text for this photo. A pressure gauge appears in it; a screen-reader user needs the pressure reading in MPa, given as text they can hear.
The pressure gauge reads 2 MPa
